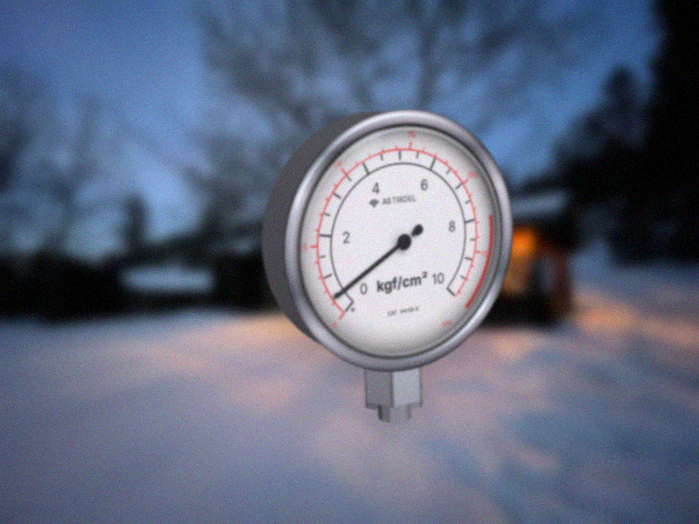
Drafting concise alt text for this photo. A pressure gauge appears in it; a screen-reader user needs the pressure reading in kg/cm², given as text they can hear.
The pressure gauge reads 0.5 kg/cm²
